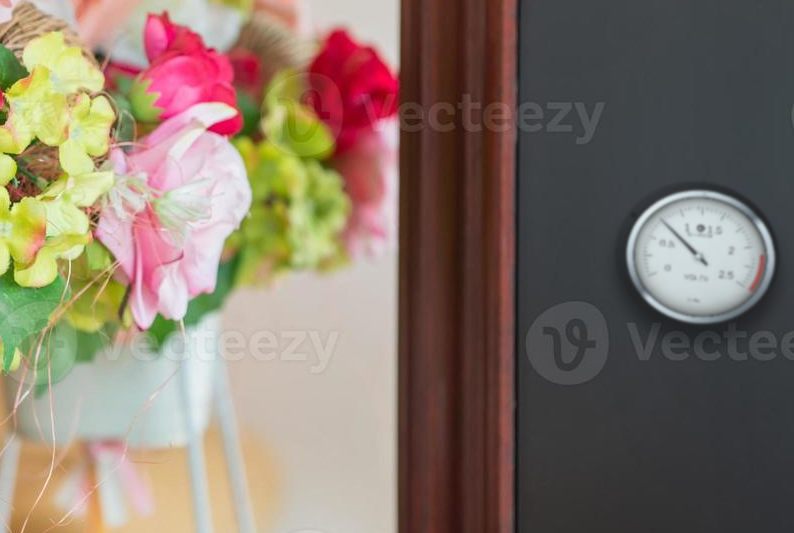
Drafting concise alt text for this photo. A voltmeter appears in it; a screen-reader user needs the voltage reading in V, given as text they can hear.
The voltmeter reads 0.75 V
